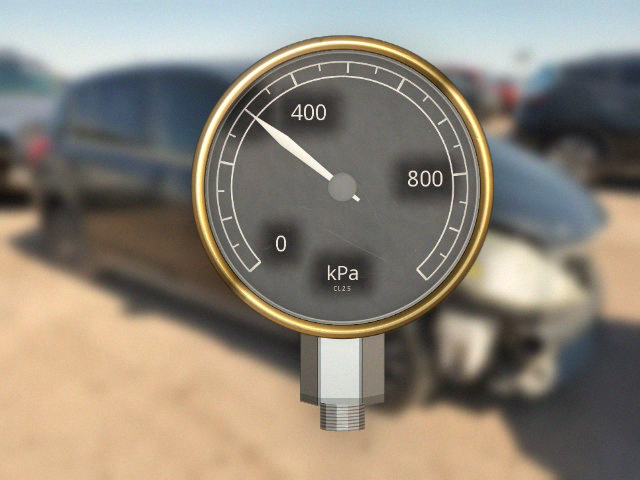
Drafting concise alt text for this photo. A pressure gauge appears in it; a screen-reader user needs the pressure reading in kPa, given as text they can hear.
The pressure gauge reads 300 kPa
